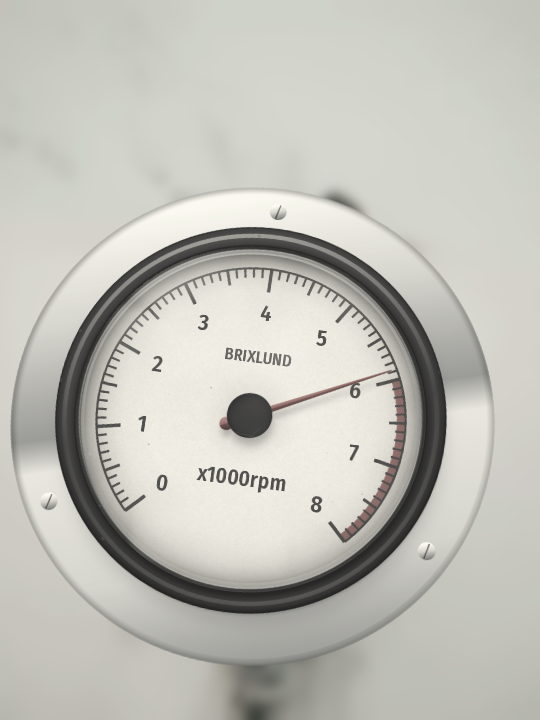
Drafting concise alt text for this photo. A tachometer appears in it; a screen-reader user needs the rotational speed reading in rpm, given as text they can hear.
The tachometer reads 5900 rpm
